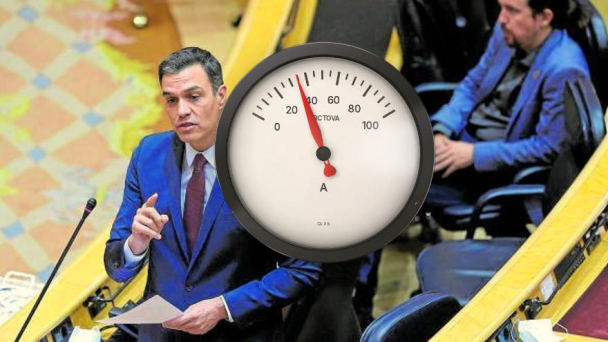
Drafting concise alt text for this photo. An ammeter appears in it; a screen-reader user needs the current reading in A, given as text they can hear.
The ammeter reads 35 A
